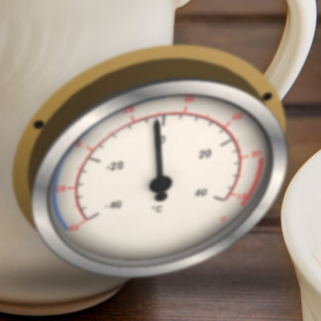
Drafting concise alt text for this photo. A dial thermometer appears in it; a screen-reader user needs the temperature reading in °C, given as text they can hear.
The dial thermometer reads -2 °C
